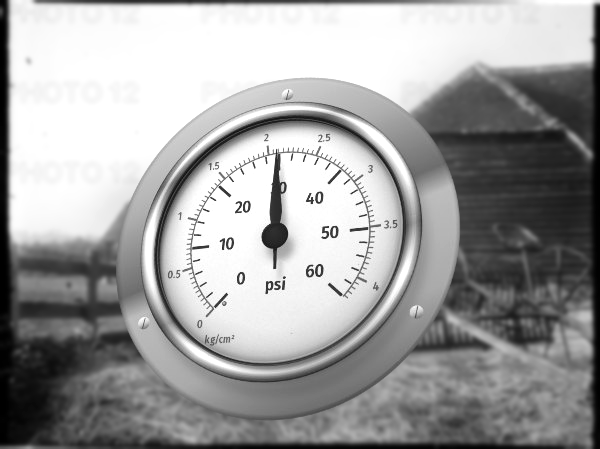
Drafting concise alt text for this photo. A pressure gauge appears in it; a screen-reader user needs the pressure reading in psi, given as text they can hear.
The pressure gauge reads 30 psi
